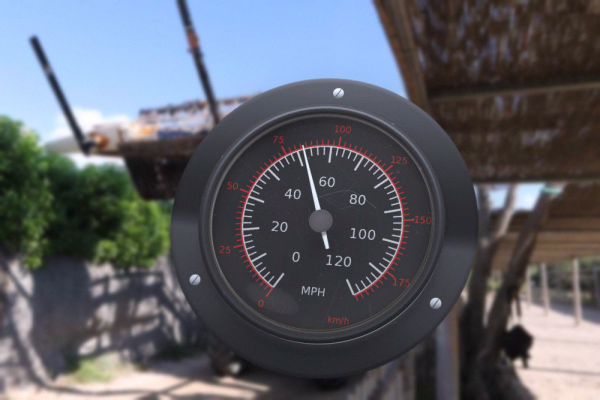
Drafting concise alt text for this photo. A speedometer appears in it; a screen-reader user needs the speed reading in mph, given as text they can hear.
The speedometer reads 52 mph
